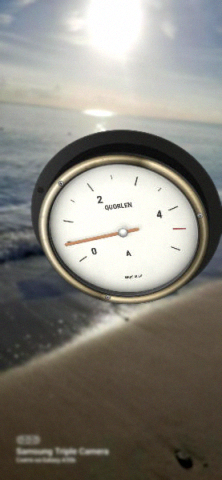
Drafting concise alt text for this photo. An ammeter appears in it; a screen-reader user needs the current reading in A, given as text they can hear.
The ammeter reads 0.5 A
